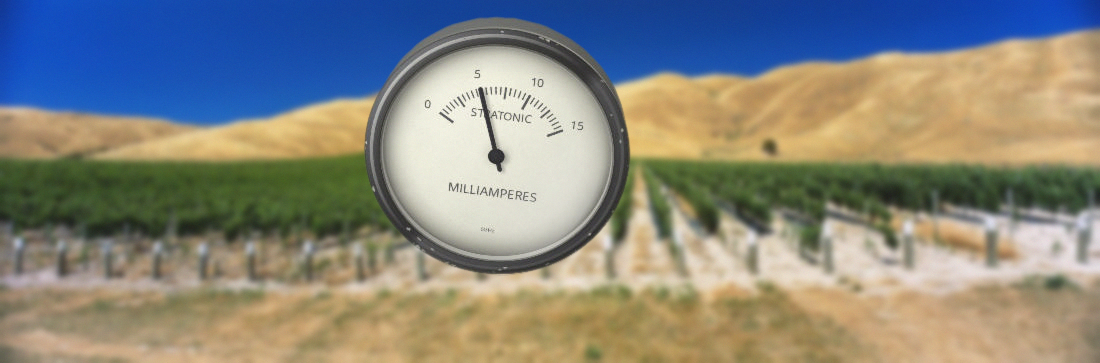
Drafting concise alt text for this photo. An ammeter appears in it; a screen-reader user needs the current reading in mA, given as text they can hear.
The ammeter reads 5 mA
